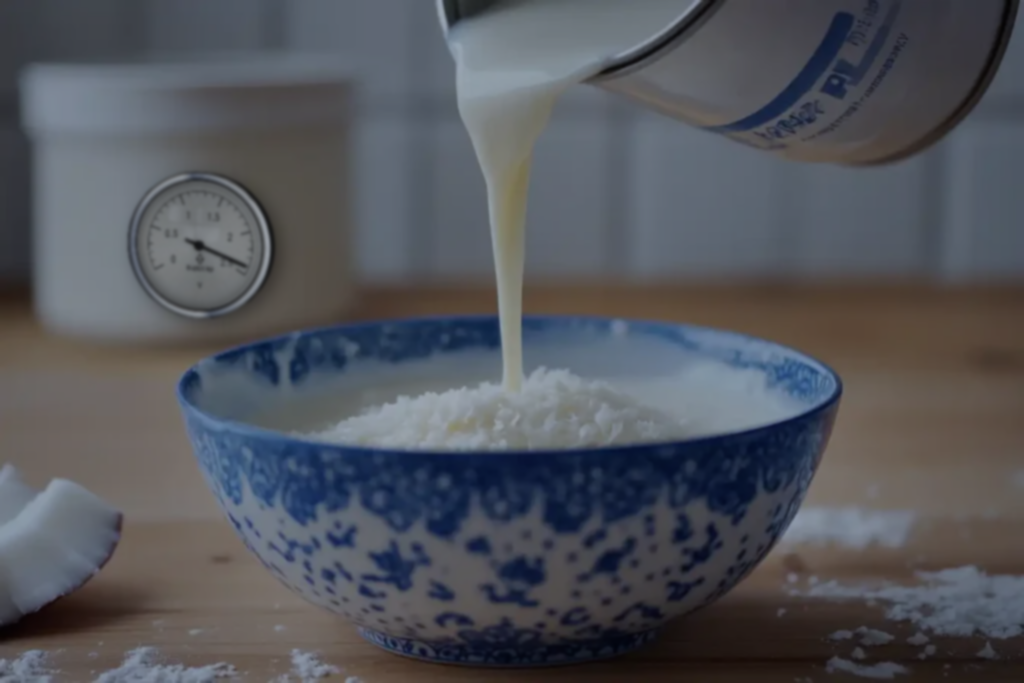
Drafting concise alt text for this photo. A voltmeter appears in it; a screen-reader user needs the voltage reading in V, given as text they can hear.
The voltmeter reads 2.4 V
